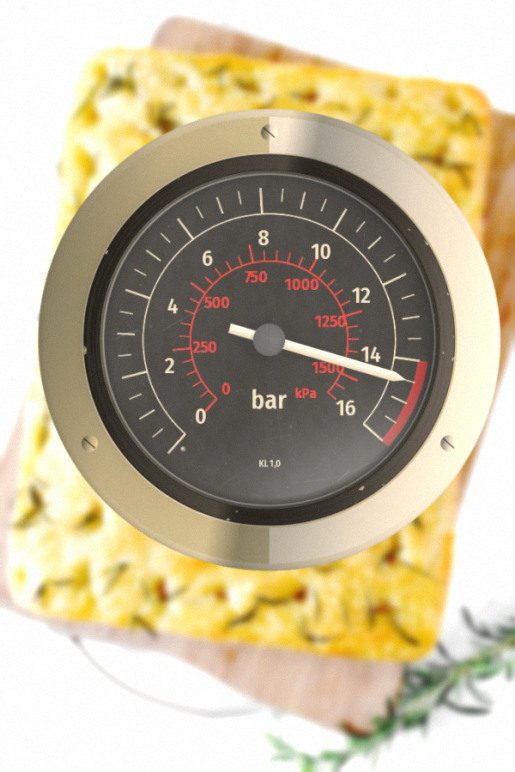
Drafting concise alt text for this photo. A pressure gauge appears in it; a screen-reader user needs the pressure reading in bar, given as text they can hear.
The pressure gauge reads 14.5 bar
